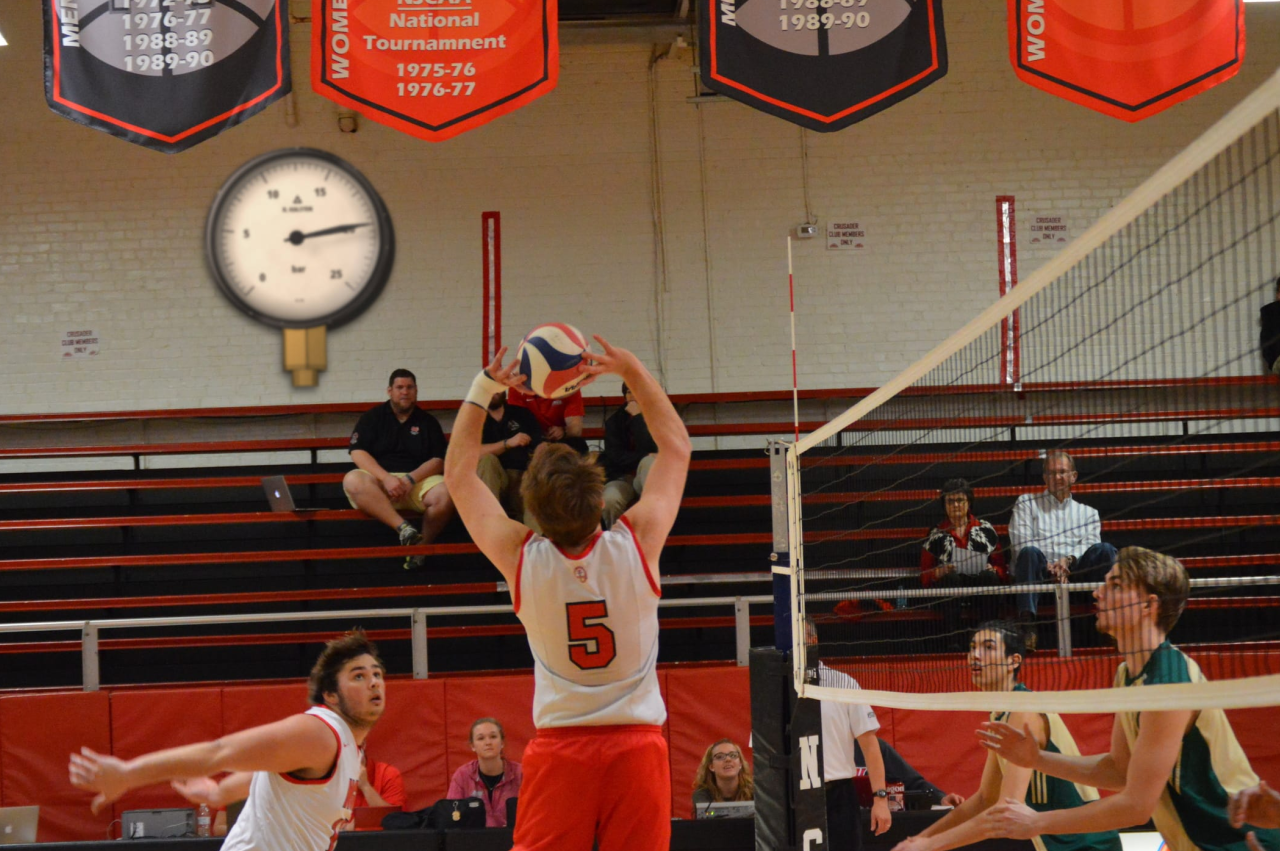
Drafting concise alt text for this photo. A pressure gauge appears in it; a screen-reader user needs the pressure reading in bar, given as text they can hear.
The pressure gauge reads 20 bar
